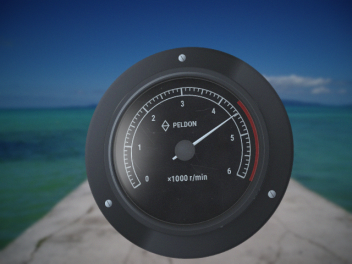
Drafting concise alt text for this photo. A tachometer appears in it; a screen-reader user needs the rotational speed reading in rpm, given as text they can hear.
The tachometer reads 4500 rpm
